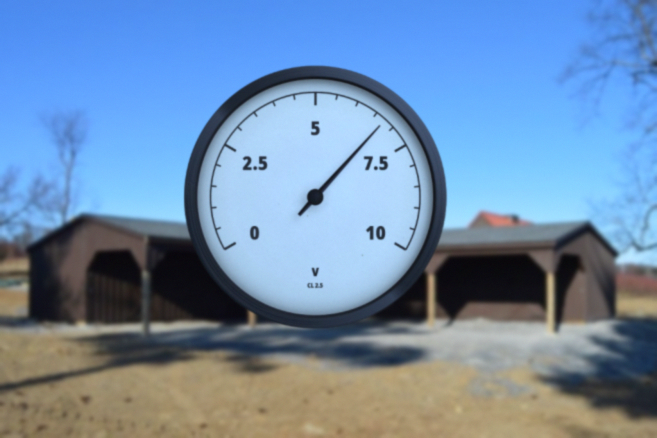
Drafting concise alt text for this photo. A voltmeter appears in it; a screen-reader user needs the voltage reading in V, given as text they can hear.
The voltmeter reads 6.75 V
